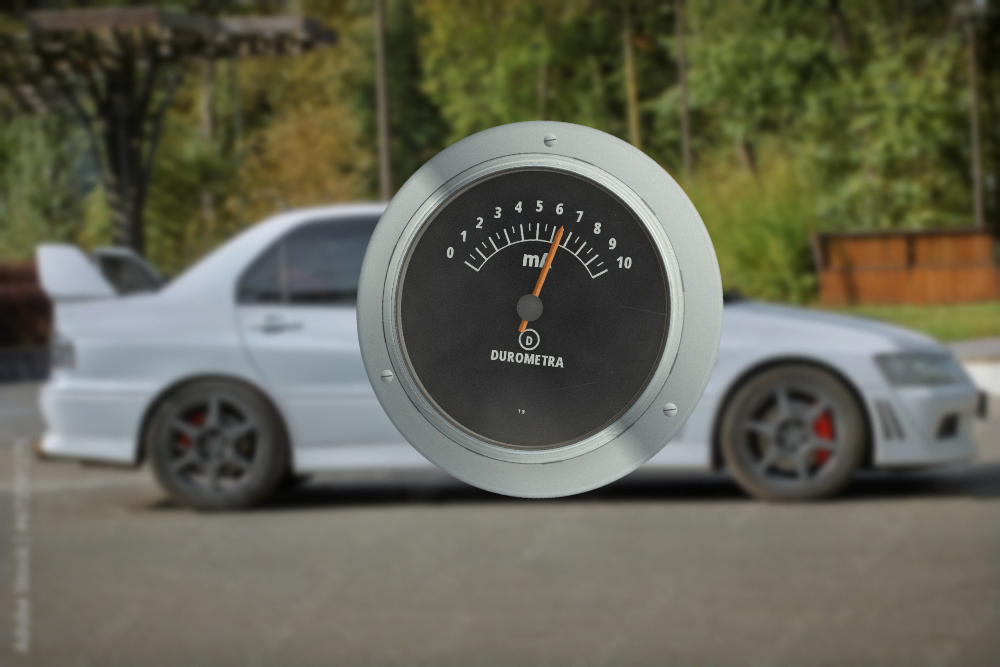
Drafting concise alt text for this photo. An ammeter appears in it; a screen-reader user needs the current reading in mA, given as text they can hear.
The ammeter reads 6.5 mA
